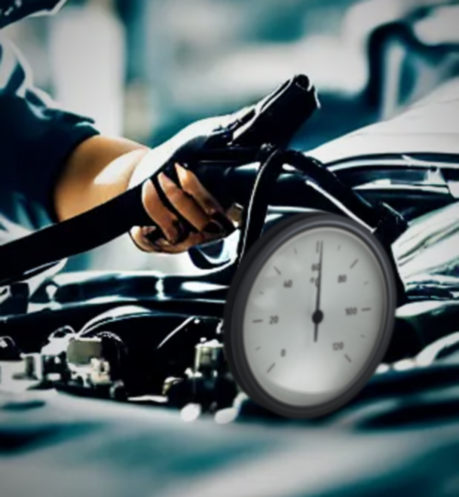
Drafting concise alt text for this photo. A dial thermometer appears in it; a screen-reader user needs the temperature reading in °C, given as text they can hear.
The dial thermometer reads 60 °C
